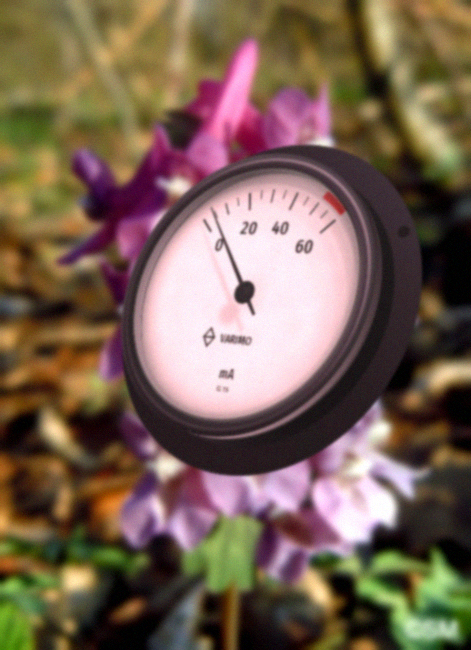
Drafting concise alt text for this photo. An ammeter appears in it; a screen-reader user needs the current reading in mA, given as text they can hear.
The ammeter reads 5 mA
